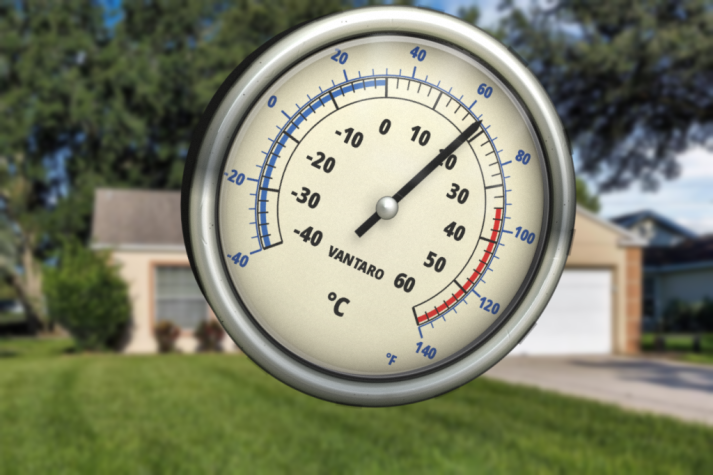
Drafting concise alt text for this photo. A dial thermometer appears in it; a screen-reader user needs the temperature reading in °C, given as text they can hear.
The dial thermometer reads 18 °C
